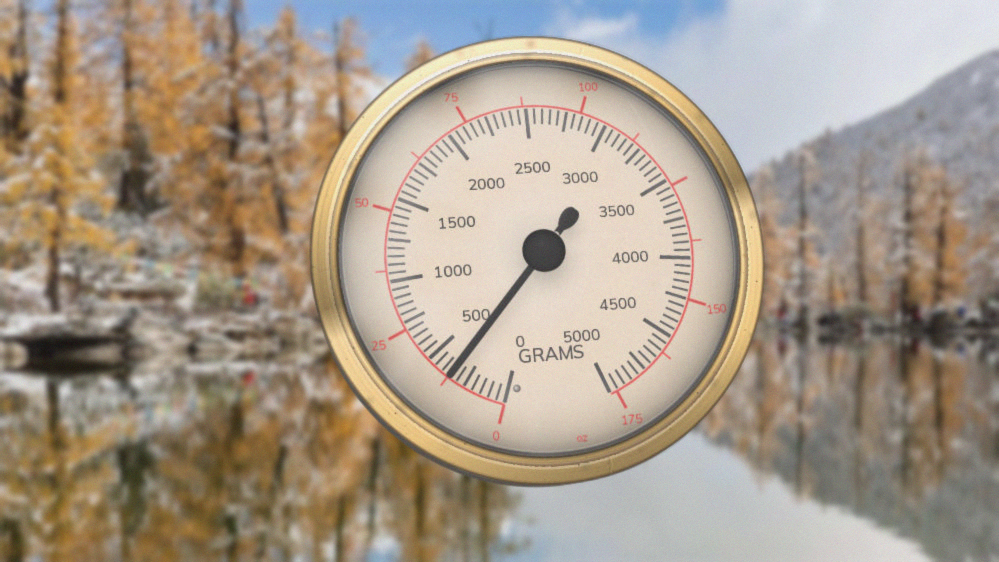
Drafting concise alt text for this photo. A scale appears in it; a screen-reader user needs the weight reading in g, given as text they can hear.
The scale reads 350 g
